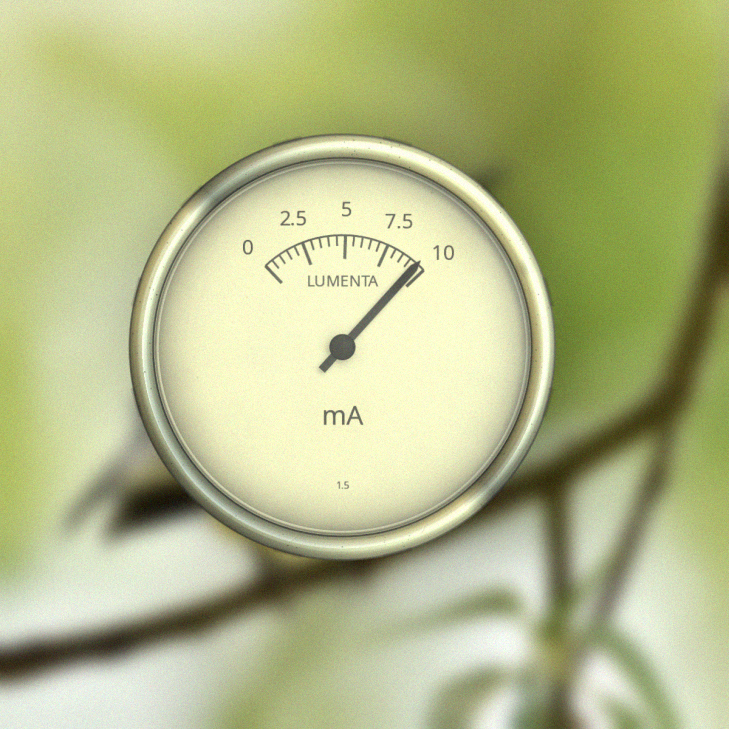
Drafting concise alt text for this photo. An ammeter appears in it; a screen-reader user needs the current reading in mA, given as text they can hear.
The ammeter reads 9.5 mA
